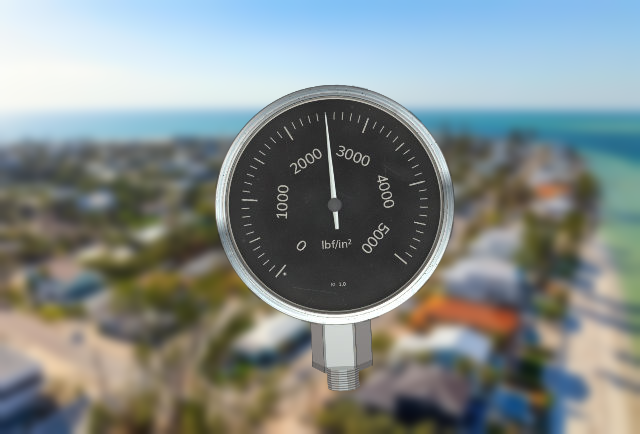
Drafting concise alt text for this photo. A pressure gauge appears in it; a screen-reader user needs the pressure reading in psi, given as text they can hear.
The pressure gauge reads 2500 psi
